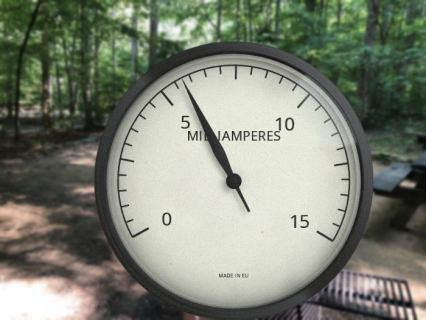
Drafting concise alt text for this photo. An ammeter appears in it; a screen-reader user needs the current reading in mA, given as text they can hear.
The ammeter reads 5.75 mA
